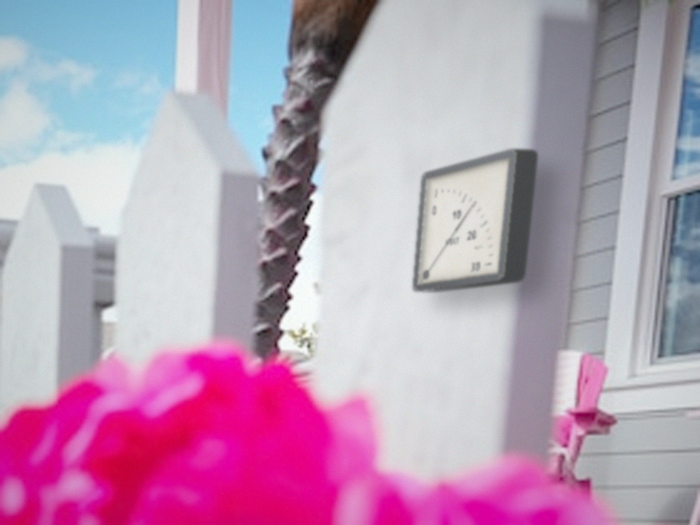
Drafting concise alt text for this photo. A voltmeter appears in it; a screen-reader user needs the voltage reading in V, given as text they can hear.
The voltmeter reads 14 V
